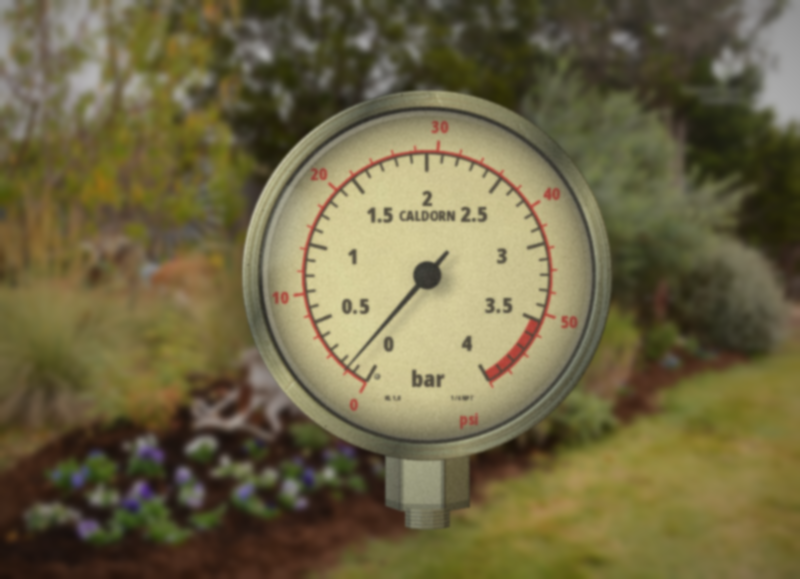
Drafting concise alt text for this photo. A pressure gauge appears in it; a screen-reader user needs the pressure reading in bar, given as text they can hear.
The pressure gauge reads 0.15 bar
